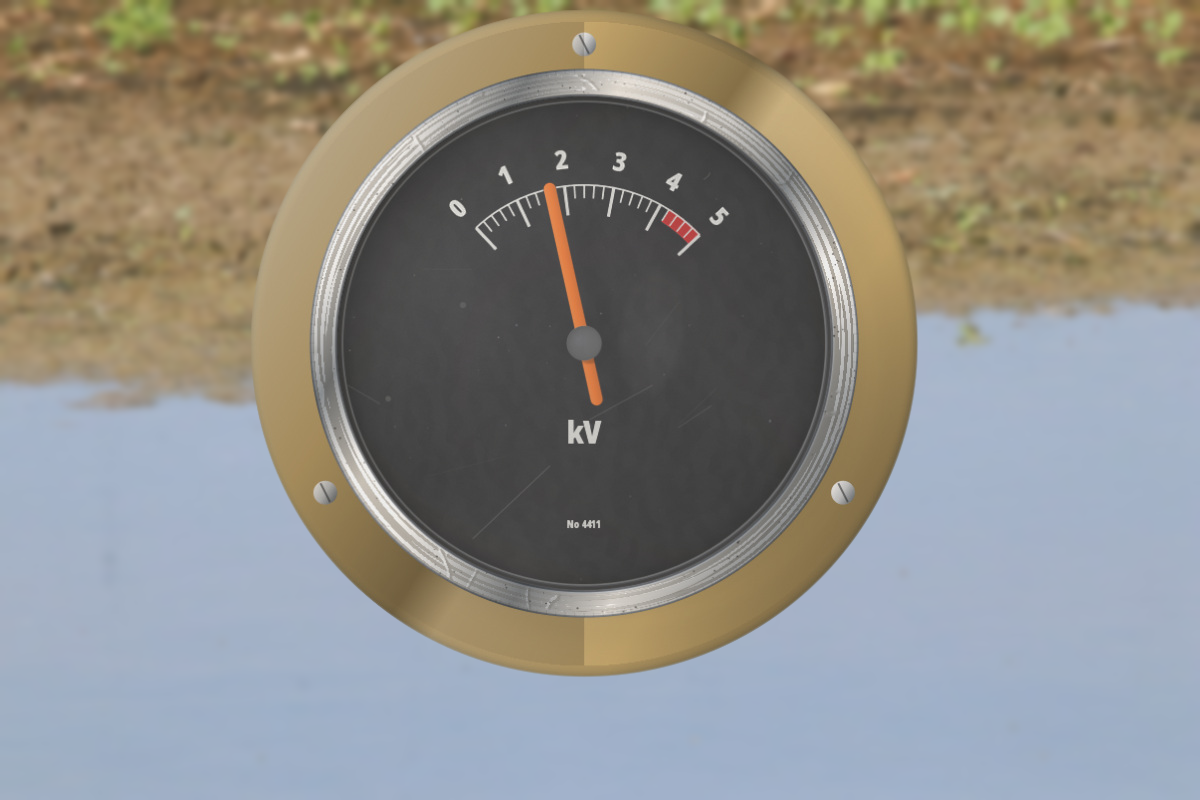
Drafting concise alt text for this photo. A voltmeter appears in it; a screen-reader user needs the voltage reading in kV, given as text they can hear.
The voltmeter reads 1.7 kV
